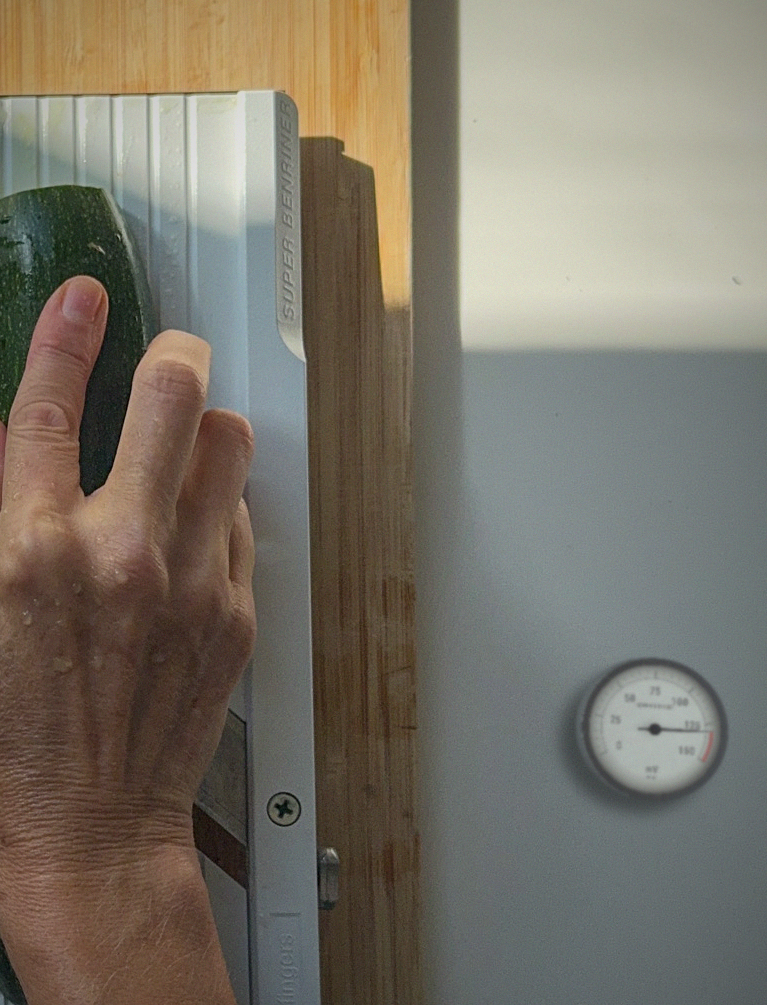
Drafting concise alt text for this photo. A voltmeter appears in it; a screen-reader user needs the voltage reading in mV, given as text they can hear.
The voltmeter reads 130 mV
